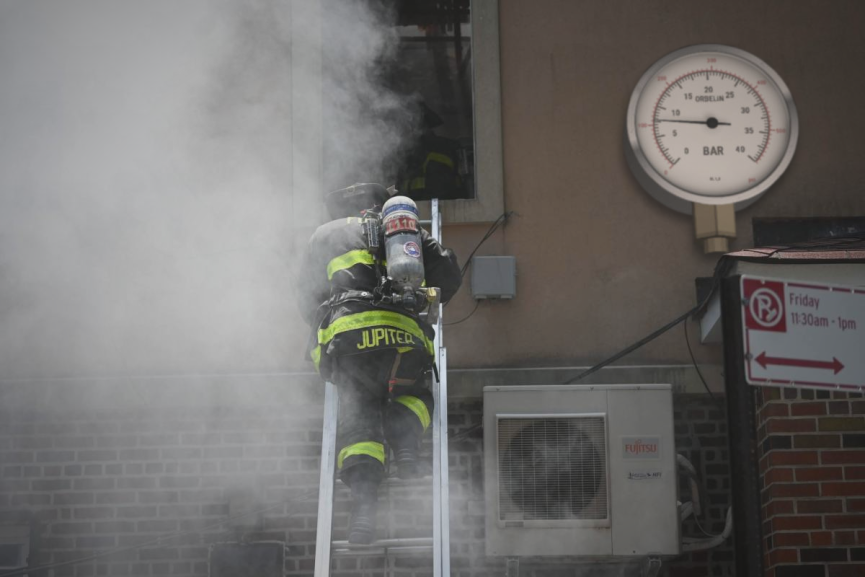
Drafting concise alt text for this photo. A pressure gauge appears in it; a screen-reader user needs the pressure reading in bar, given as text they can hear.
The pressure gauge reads 7.5 bar
